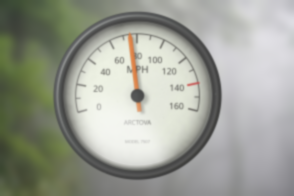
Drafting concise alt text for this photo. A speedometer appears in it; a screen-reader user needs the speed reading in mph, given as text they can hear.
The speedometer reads 75 mph
